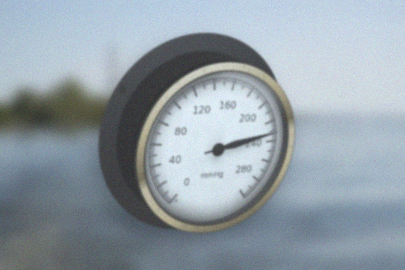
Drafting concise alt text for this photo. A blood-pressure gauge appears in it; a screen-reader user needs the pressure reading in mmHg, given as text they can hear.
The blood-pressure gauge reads 230 mmHg
